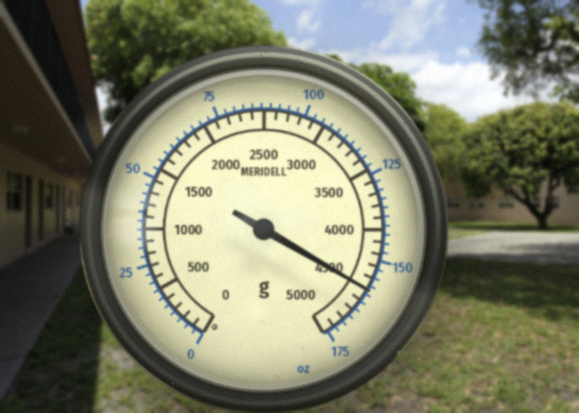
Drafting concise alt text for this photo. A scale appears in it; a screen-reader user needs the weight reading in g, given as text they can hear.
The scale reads 4500 g
